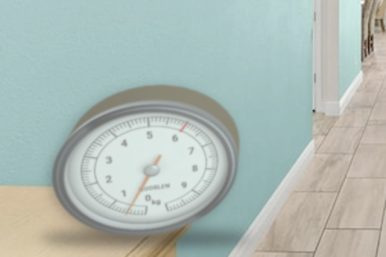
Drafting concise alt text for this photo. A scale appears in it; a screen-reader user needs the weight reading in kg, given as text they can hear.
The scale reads 0.5 kg
